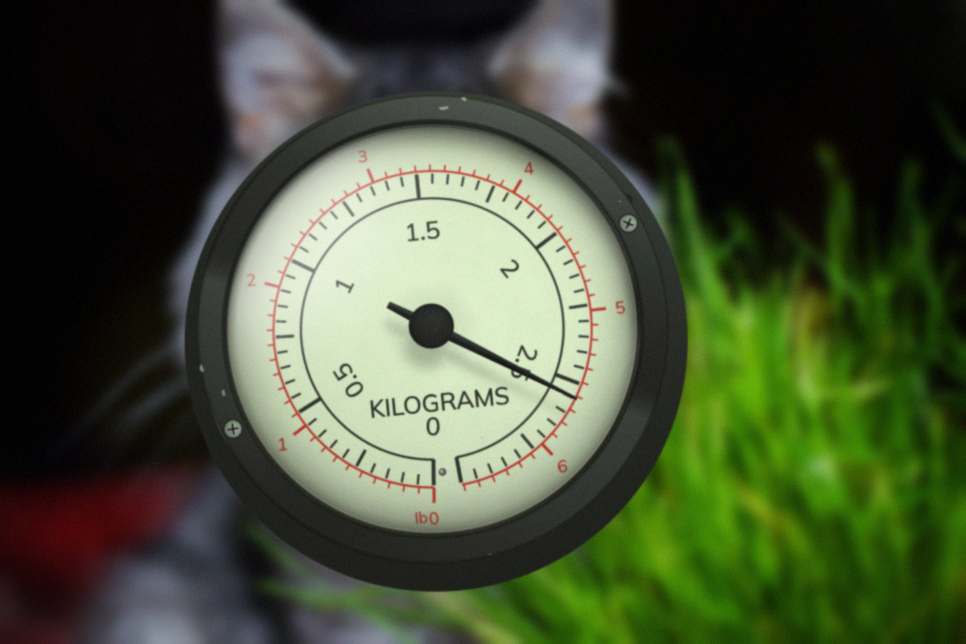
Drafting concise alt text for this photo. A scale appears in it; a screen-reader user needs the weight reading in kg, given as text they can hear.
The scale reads 2.55 kg
